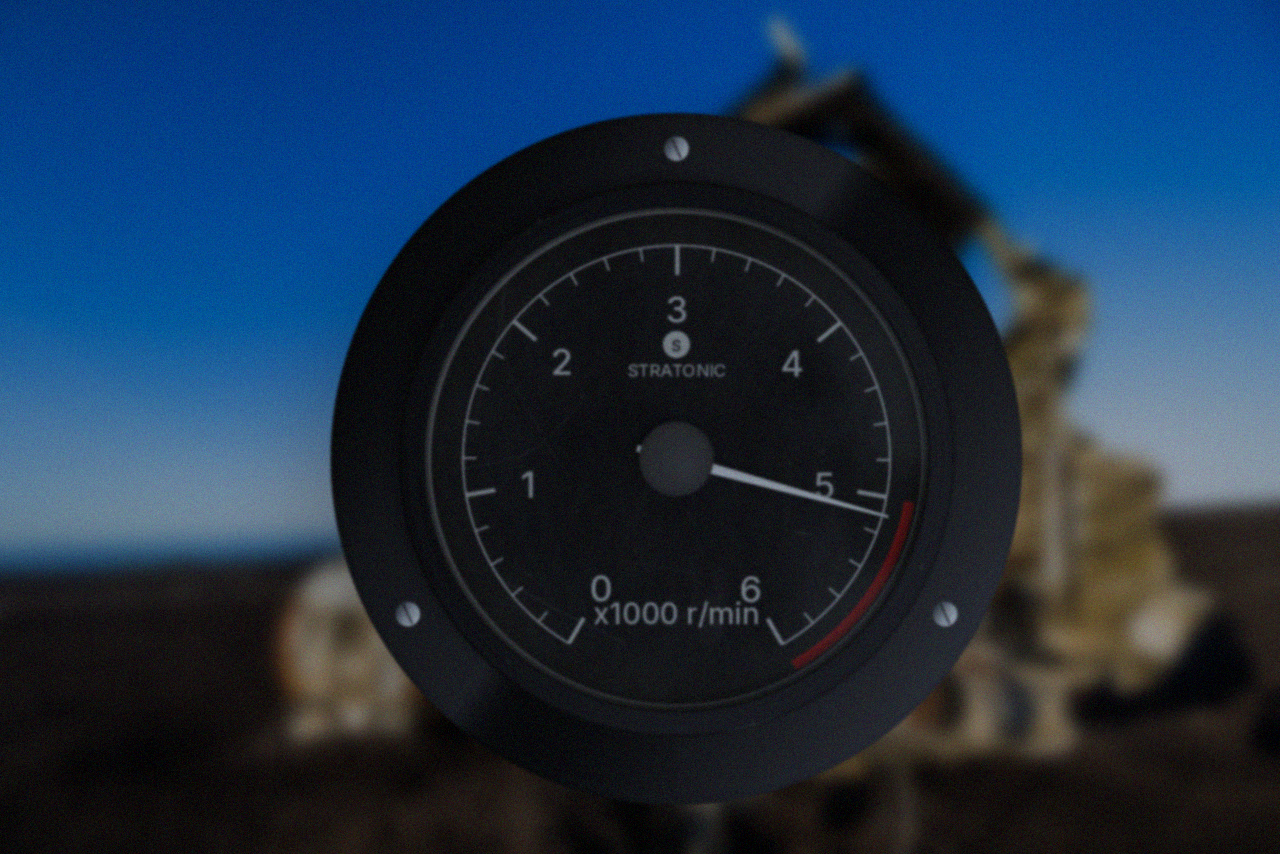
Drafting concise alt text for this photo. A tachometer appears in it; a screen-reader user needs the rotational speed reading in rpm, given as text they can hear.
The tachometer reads 5100 rpm
